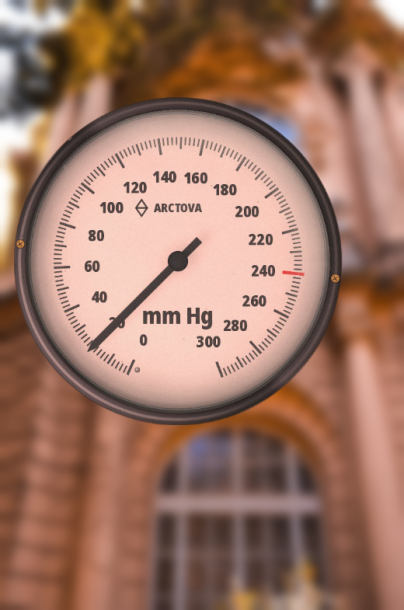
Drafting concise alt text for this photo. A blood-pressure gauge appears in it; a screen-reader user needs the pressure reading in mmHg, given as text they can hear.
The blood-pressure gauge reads 20 mmHg
